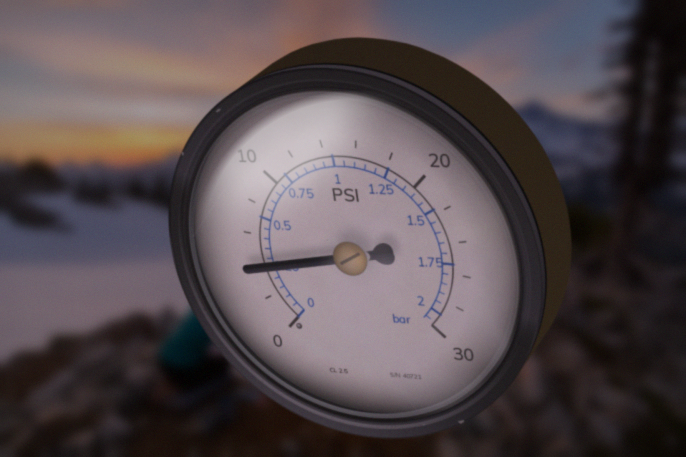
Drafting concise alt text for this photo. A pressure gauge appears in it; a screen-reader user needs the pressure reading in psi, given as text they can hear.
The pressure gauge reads 4 psi
